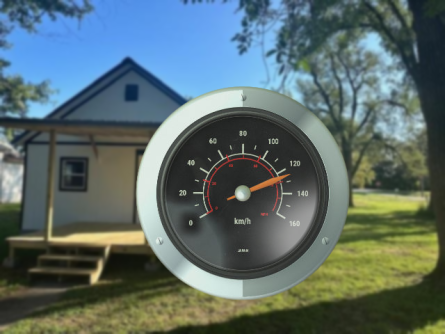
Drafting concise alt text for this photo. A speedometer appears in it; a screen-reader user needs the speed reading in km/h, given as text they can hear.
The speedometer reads 125 km/h
